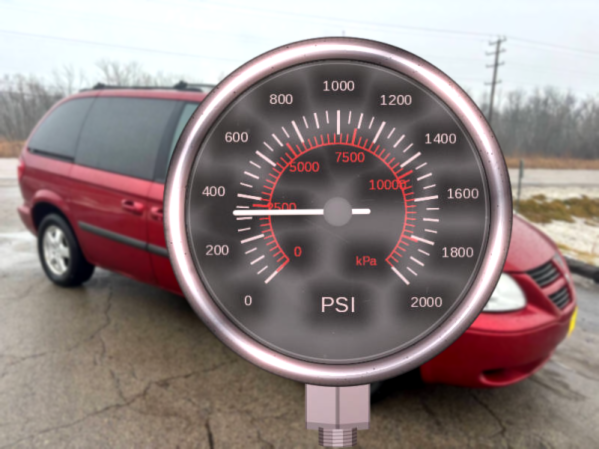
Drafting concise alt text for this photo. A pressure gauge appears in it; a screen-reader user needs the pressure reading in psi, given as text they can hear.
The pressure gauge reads 325 psi
